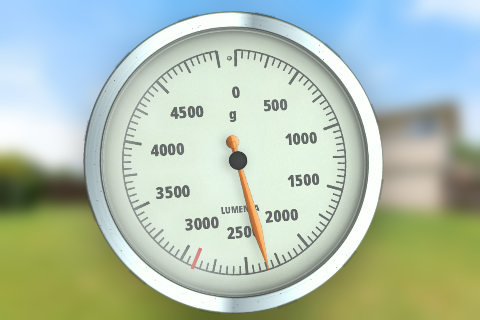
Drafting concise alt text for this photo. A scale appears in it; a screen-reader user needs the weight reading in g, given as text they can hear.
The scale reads 2350 g
